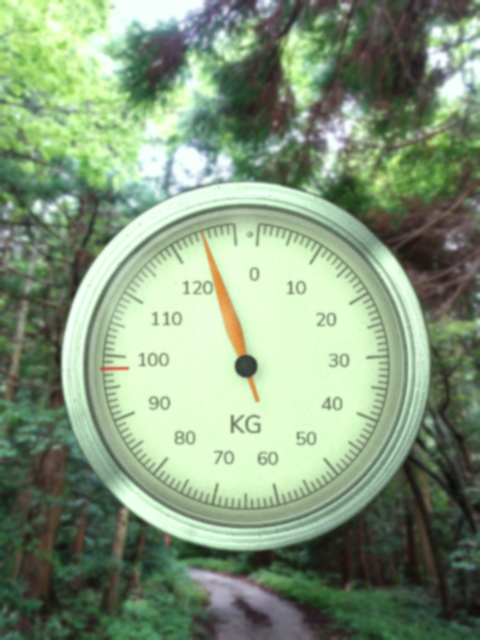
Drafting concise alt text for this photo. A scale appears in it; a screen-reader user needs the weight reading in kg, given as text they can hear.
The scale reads 125 kg
